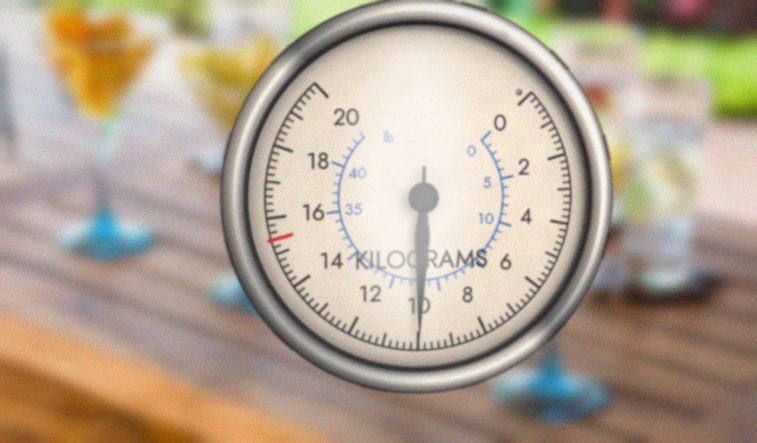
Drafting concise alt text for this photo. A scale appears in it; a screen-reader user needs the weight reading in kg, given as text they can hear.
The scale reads 10 kg
